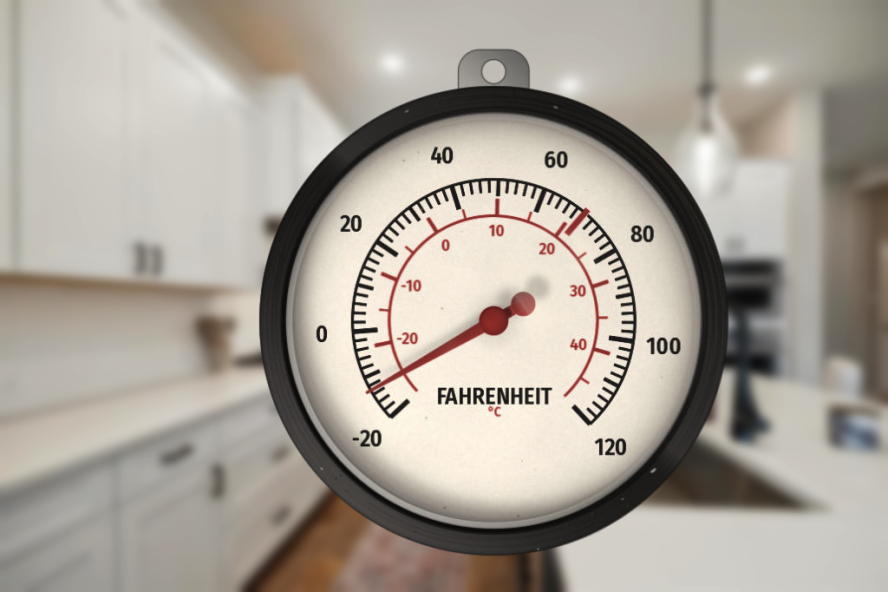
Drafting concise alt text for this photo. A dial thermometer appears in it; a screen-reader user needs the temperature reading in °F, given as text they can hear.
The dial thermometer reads -13 °F
